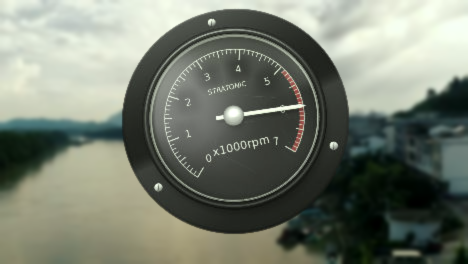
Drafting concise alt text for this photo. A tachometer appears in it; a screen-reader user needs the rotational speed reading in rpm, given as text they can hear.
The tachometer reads 6000 rpm
